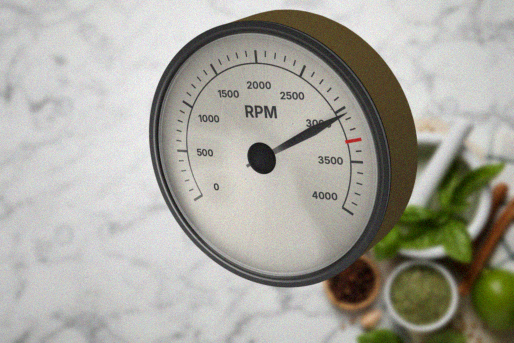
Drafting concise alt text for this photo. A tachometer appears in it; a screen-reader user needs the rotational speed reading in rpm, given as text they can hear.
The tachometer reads 3050 rpm
